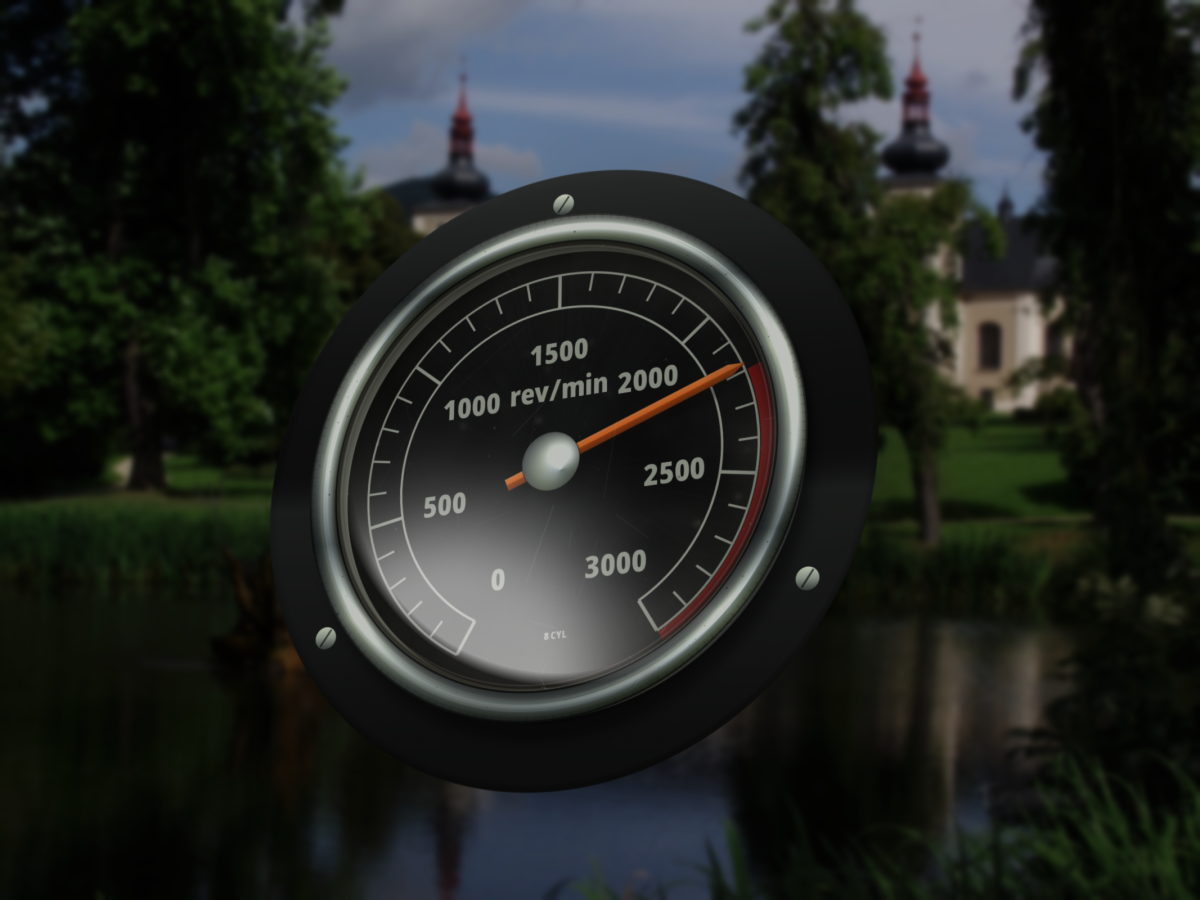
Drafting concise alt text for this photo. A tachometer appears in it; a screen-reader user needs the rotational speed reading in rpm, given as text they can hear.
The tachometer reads 2200 rpm
